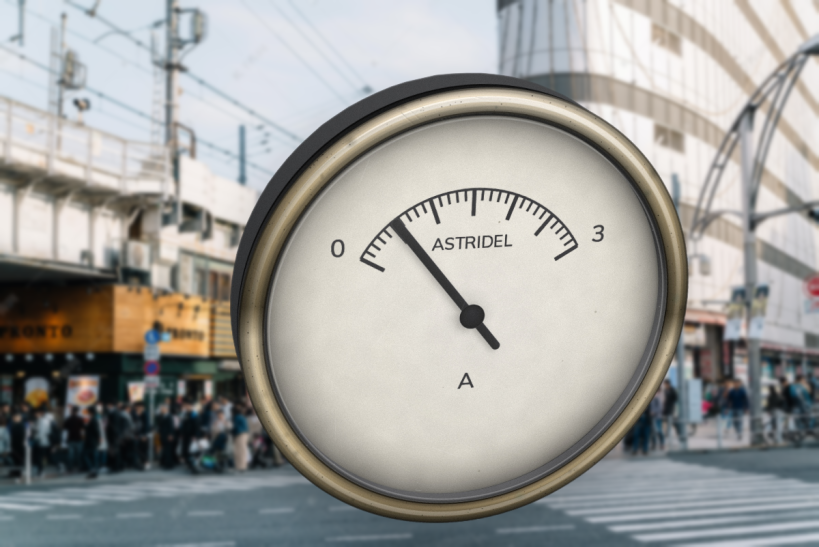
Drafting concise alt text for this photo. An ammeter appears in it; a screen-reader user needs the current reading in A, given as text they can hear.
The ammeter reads 0.55 A
